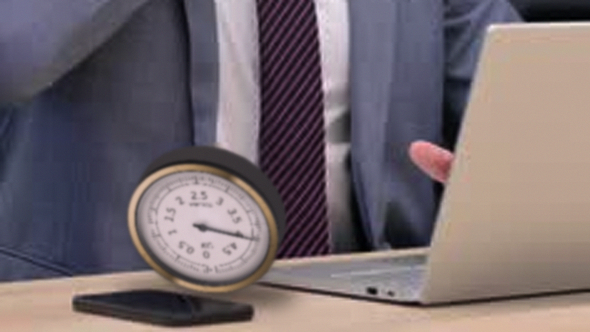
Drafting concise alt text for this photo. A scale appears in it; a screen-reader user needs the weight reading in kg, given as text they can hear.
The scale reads 4 kg
